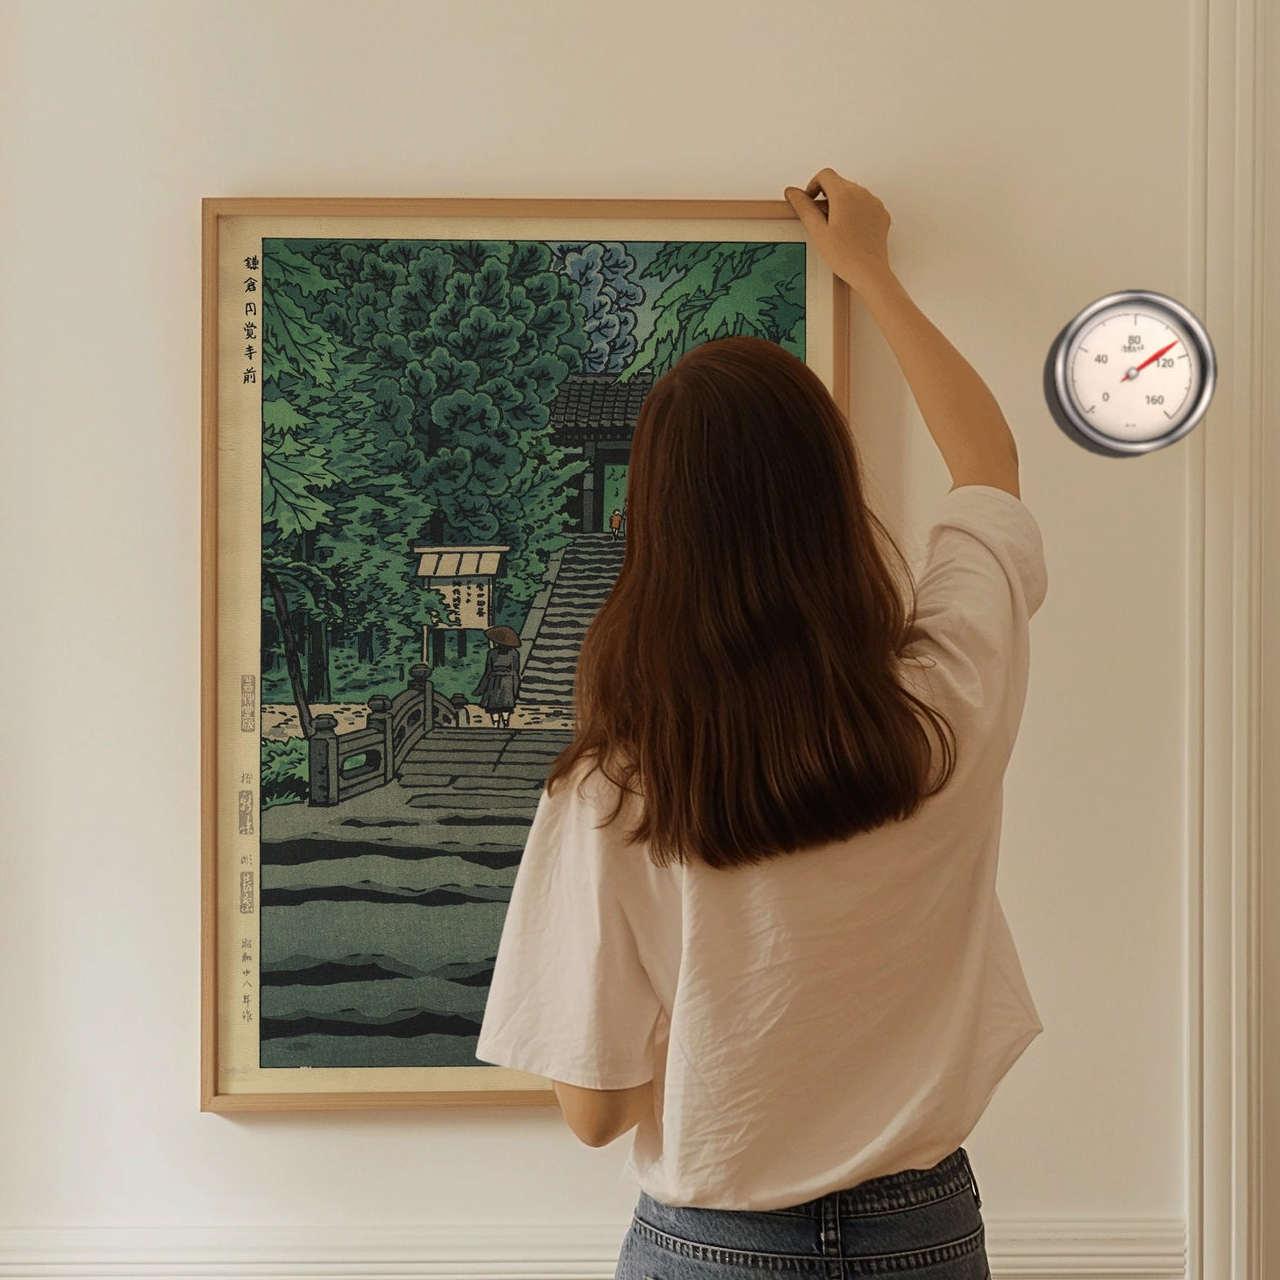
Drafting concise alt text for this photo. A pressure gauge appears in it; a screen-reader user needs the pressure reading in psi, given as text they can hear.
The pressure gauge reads 110 psi
